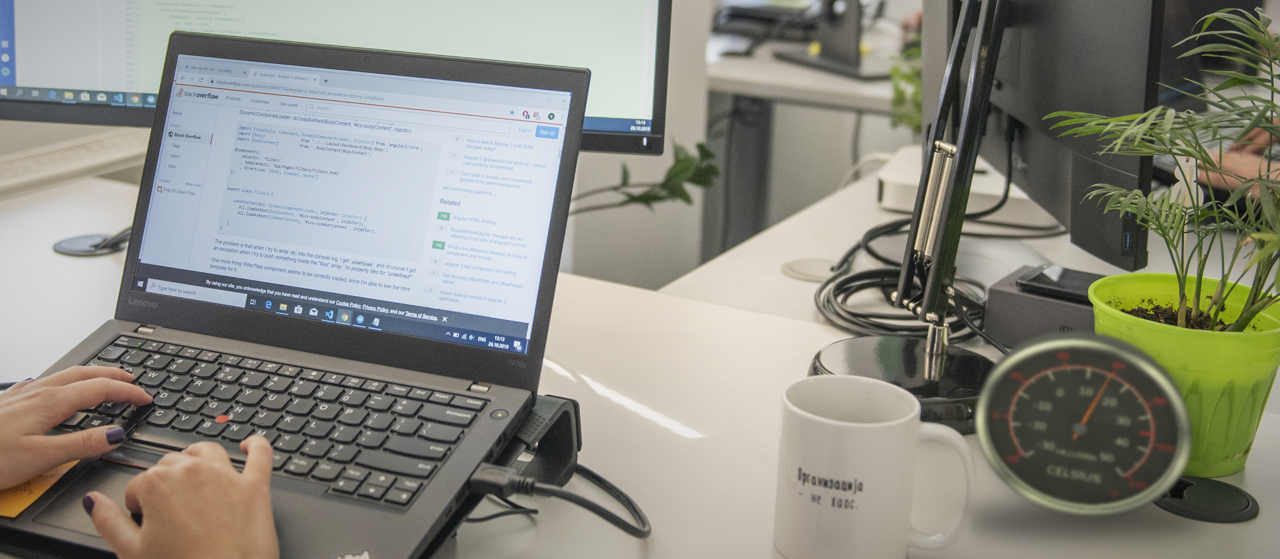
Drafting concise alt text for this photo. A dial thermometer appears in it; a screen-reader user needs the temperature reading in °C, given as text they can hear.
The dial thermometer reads 15 °C
